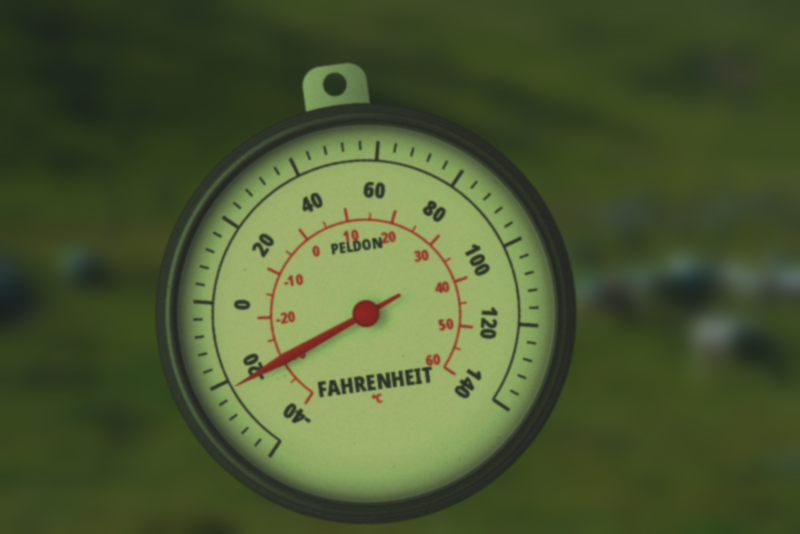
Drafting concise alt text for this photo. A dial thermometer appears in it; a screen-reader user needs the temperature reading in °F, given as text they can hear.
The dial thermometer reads -22 °F
